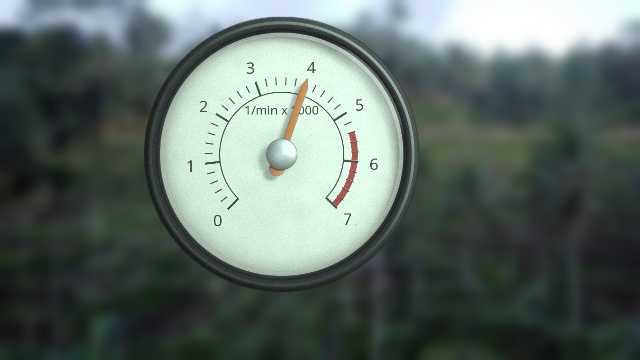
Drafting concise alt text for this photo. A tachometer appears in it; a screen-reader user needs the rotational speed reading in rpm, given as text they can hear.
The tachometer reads 4000 rpm
